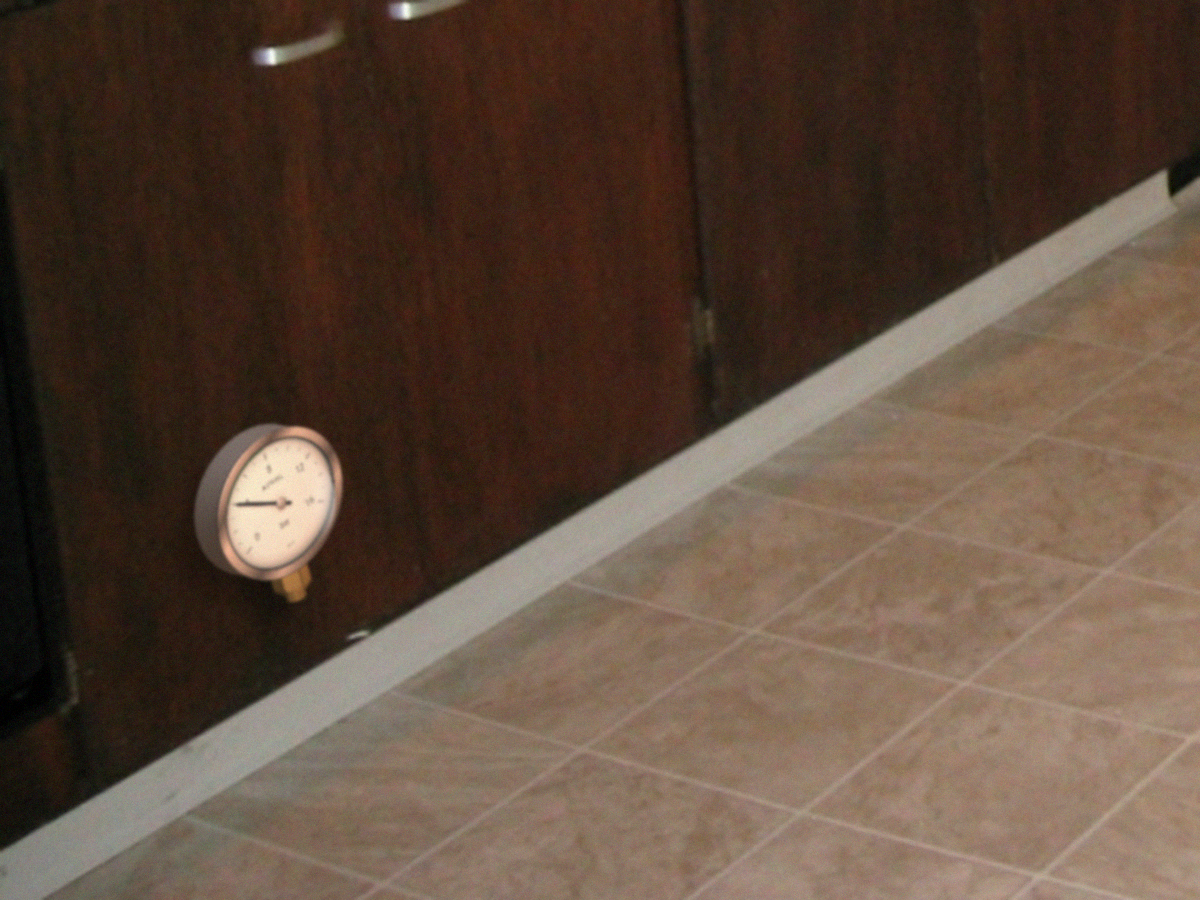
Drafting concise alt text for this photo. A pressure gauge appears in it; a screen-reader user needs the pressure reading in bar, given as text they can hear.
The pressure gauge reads 4 bar
